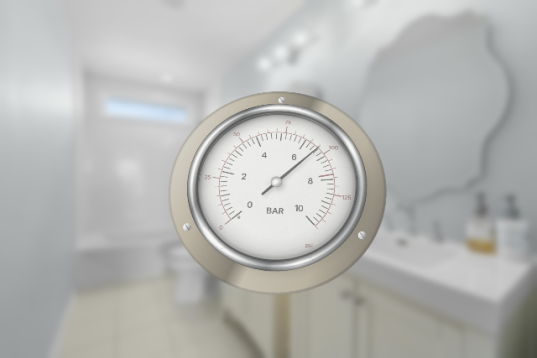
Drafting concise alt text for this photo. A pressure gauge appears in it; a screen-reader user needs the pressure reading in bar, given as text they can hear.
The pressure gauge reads 6.6 bar
